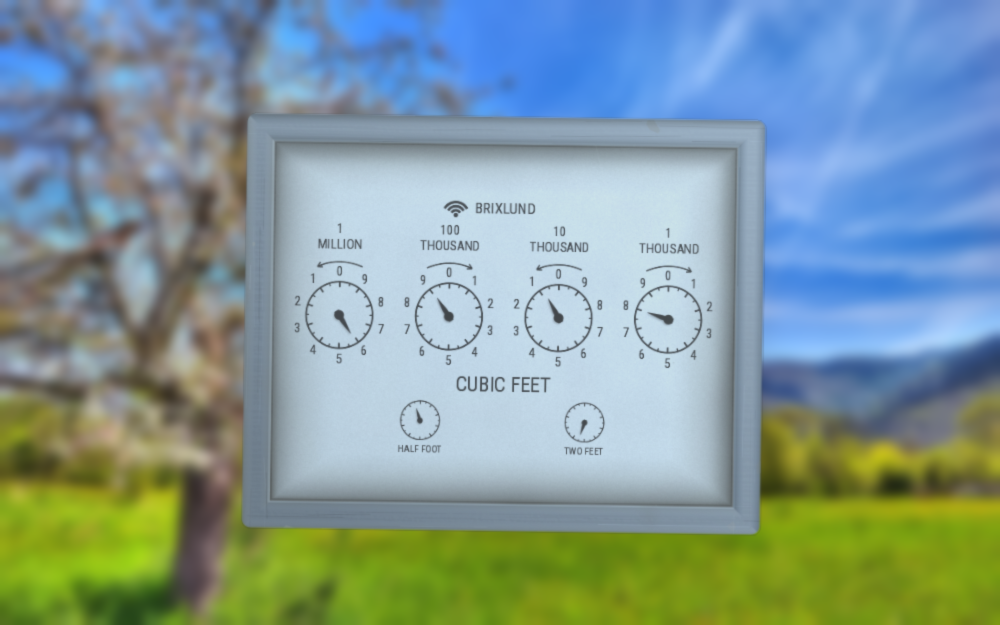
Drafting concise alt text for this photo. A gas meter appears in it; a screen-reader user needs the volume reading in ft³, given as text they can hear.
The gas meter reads 590800 ft³
